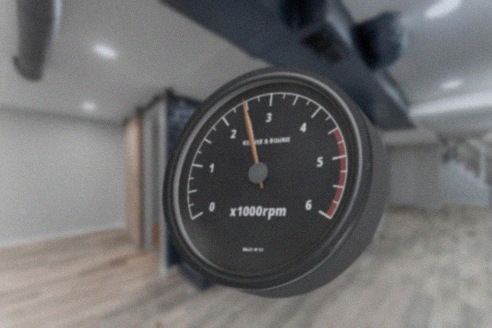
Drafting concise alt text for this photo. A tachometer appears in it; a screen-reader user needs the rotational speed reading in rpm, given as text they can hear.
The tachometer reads 2500 rpm
